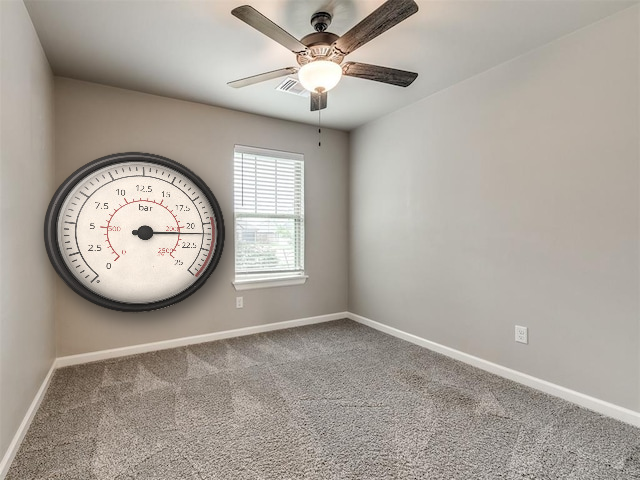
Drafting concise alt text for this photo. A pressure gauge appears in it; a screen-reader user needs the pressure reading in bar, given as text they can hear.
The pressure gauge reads 21 bar
